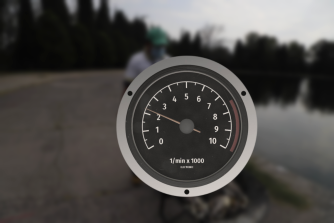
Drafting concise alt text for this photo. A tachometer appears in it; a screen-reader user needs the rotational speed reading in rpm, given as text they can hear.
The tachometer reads 2250 rpm
